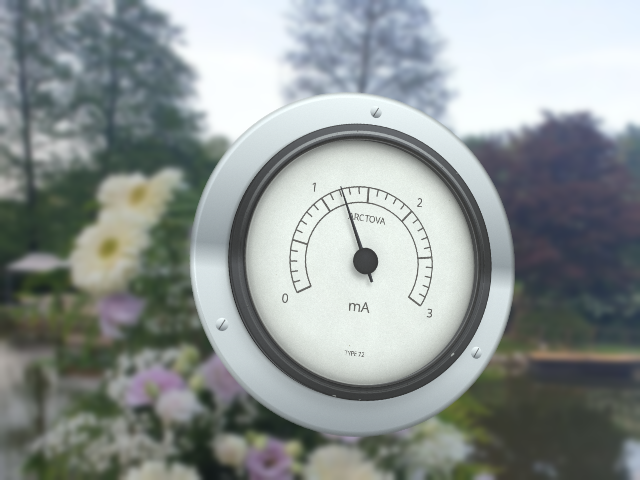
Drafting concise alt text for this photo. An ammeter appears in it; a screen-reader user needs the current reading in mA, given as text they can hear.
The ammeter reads 1.2 mA
